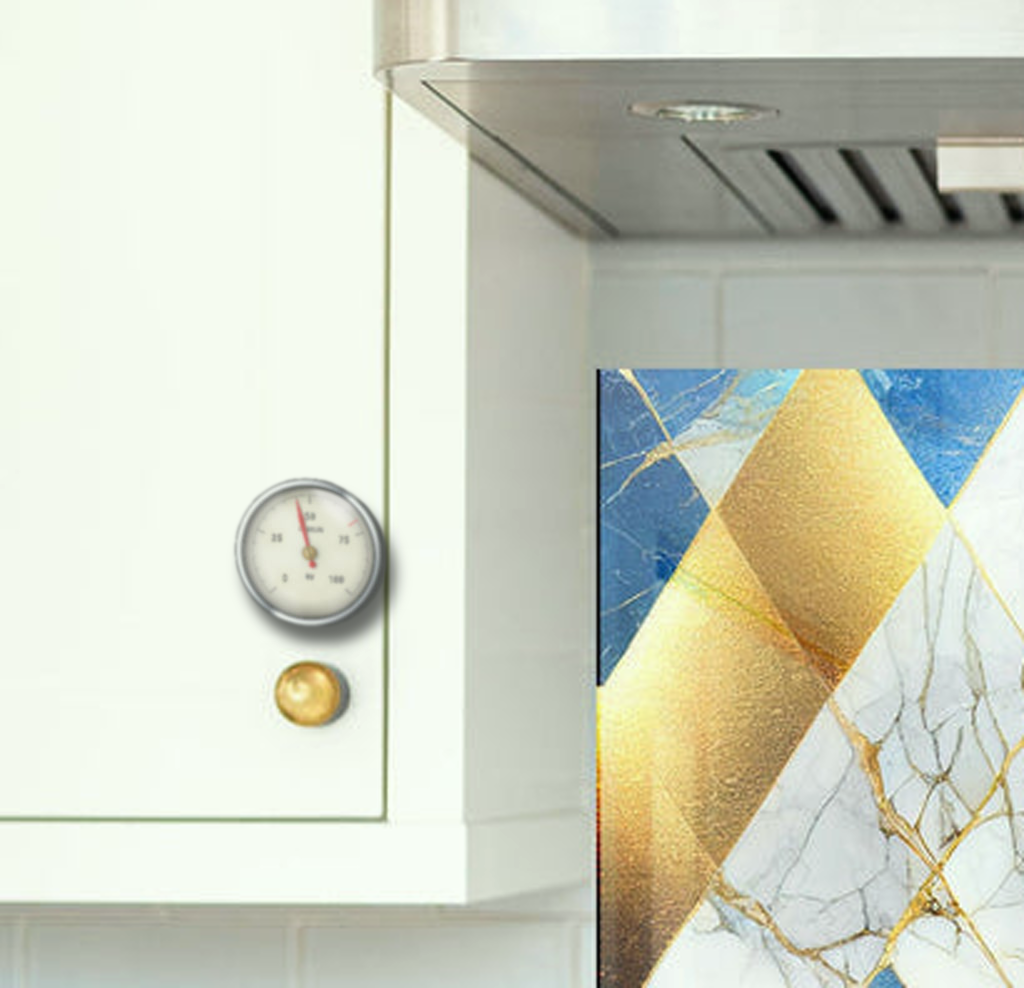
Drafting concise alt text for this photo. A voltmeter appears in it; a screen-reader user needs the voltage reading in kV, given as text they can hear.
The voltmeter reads 45 kV
